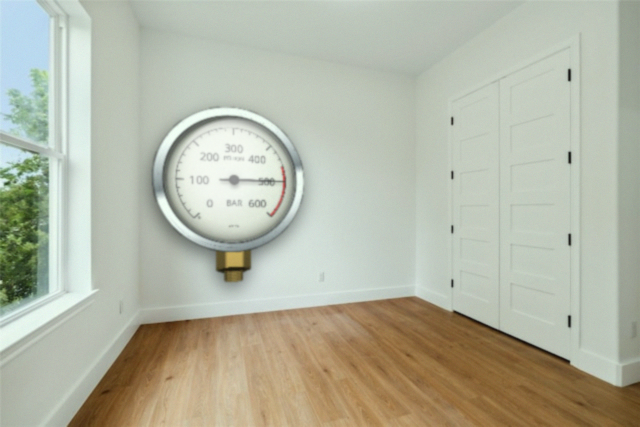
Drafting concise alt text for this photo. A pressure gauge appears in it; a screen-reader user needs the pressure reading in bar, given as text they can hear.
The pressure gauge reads 500 bar
